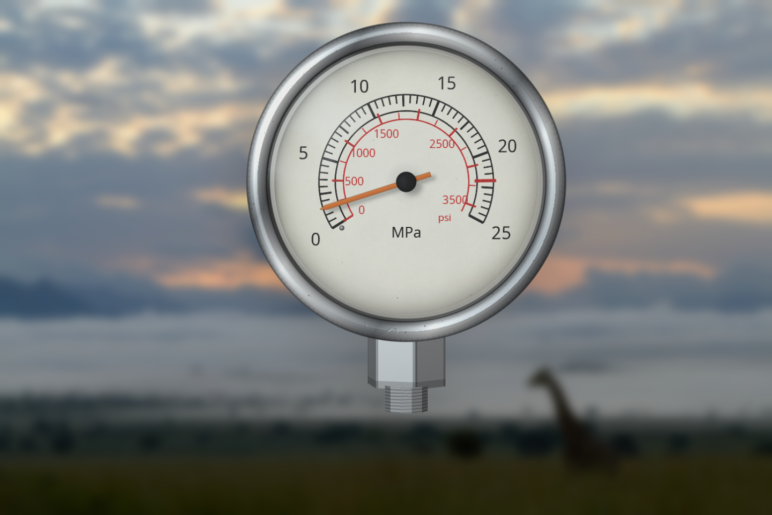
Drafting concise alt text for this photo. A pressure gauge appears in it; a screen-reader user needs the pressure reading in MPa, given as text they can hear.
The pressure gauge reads 1.5 MPa
